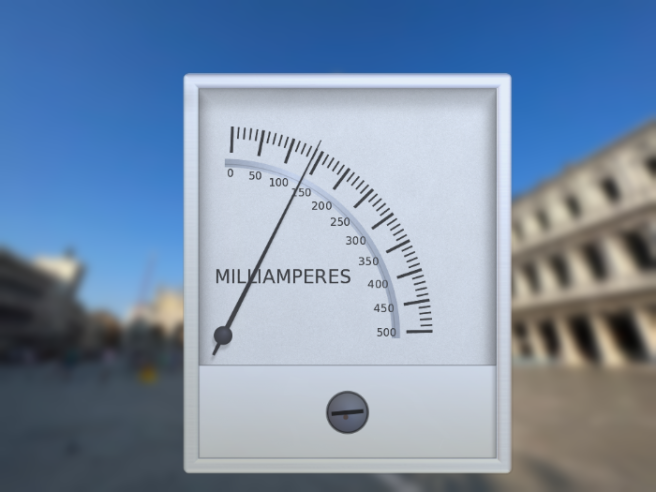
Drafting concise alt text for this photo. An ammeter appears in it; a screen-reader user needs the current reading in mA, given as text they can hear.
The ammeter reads 140 mA
